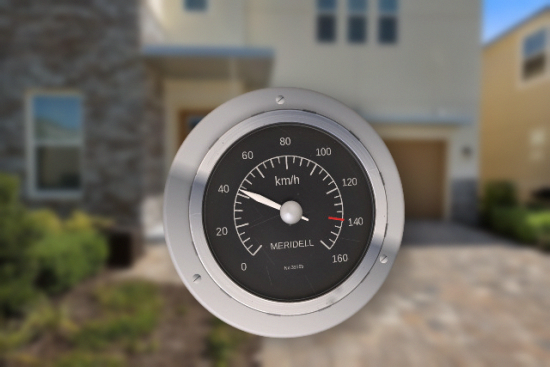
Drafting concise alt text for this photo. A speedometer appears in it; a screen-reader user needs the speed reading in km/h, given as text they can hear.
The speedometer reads 42.5 km/h
